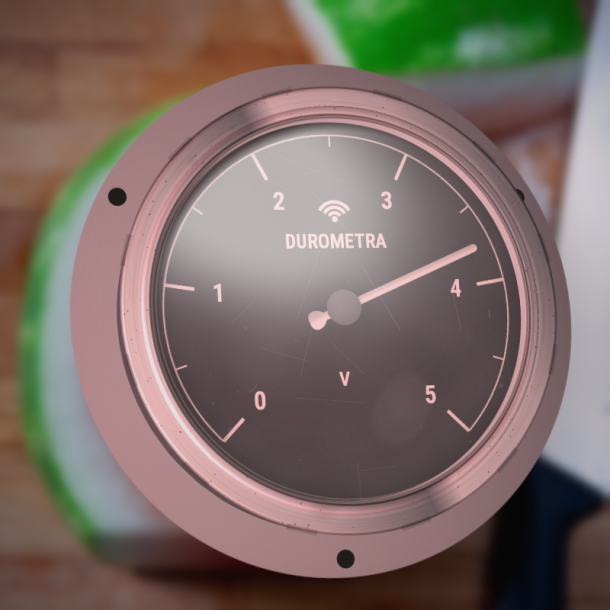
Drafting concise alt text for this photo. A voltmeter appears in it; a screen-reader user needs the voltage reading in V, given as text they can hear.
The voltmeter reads 3.75 V
